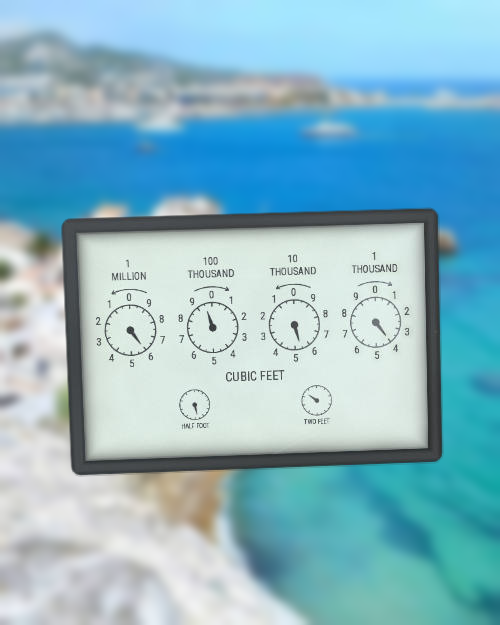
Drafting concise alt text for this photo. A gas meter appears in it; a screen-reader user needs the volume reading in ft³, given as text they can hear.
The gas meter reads 595400 ft³
